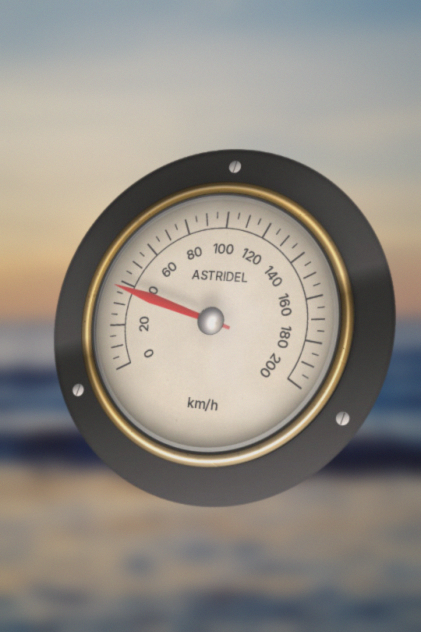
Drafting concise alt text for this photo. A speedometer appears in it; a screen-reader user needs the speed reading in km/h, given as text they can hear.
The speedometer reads 37.5 km/h
